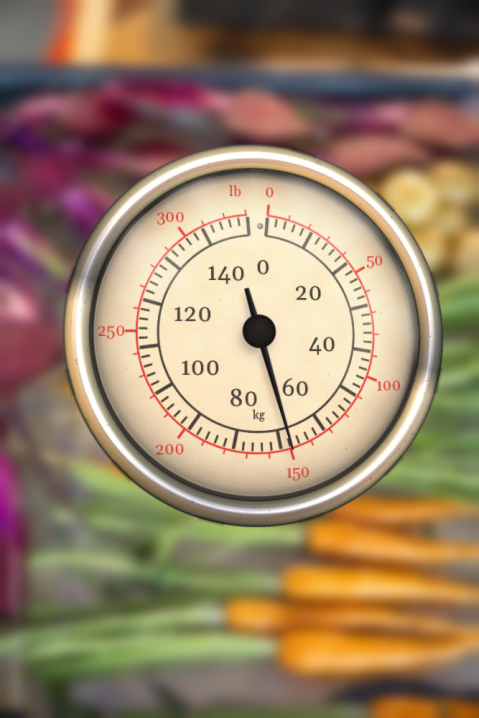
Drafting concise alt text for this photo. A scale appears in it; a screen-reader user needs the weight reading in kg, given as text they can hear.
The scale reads 68 kg
